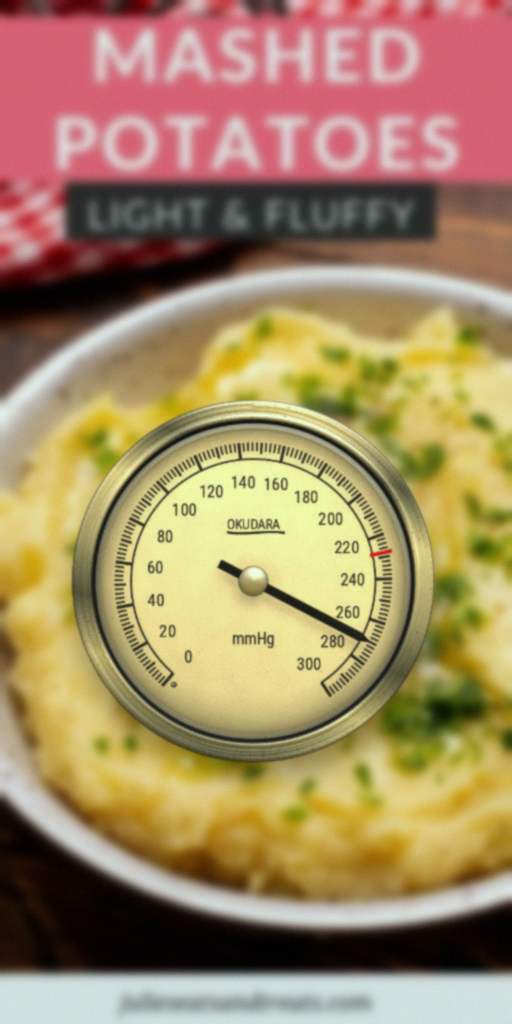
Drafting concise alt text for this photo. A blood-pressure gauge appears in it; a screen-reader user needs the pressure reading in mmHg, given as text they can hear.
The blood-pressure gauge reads 270 mmHg
